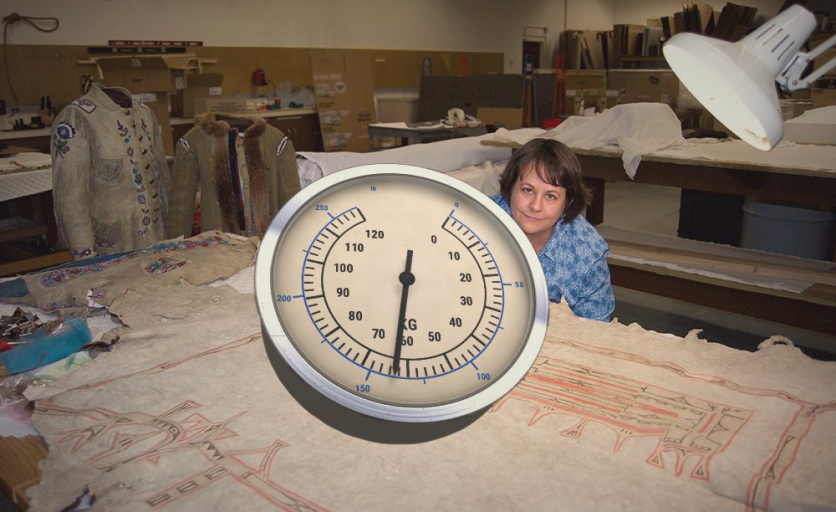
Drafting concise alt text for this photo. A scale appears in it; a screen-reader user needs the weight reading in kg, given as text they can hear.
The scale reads 63 kg
